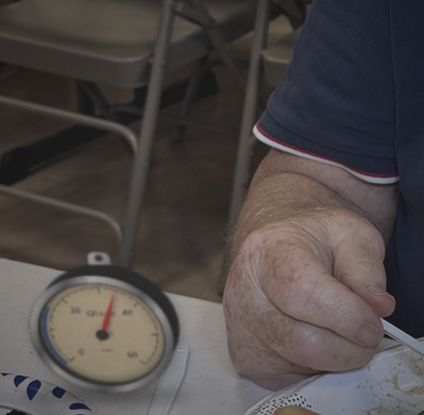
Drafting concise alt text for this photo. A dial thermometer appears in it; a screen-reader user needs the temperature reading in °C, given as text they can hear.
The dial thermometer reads 34 °C
